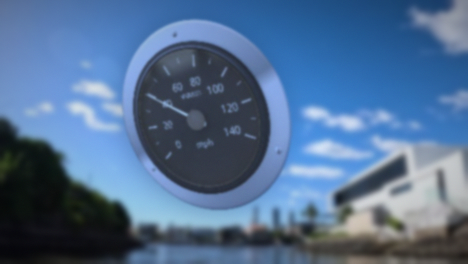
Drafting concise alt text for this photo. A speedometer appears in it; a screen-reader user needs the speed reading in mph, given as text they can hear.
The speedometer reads 40 mph
